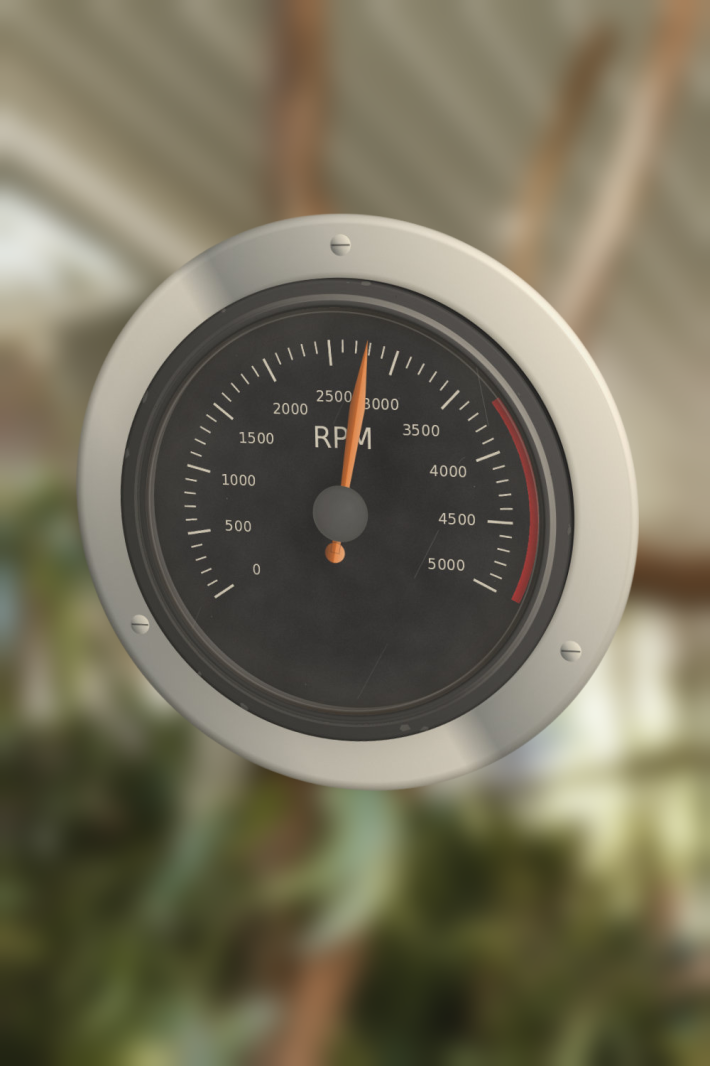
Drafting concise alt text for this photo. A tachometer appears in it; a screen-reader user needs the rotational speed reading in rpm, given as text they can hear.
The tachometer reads 2800 rpm
